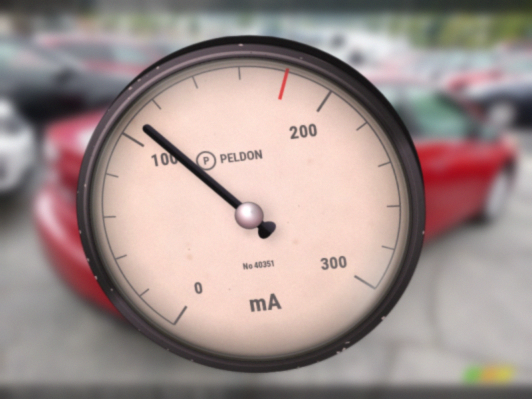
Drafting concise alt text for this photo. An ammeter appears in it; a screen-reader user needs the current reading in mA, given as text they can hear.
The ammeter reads 110 mA
